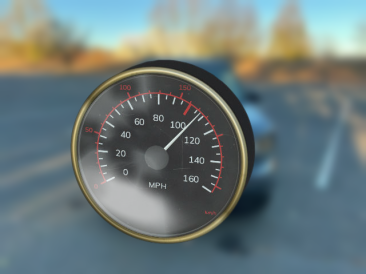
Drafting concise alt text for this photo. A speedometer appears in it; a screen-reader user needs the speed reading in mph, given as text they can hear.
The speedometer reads 107.5 mph
